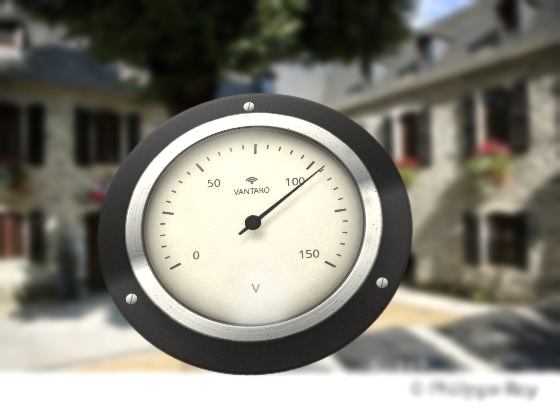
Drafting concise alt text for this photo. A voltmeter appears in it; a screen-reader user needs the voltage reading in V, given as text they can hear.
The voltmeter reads 105 V
